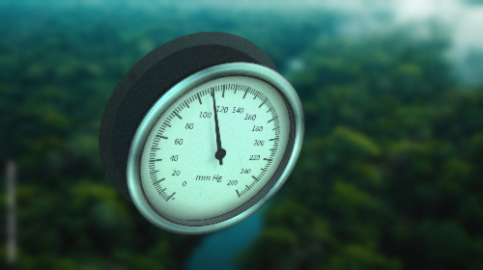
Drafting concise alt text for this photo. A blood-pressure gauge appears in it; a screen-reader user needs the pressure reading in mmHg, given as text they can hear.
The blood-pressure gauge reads 110 mmHg
